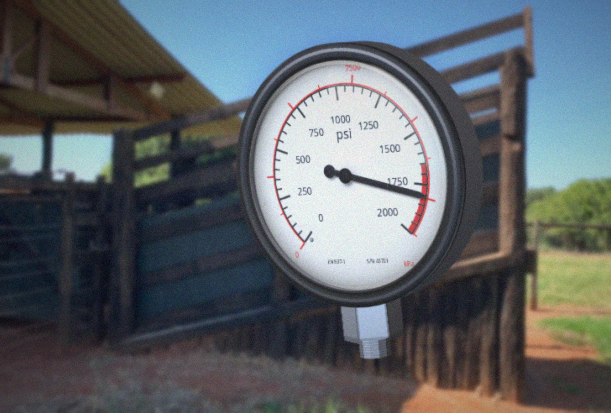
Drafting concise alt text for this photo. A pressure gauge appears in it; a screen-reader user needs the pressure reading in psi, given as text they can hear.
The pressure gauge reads 1800 psi
